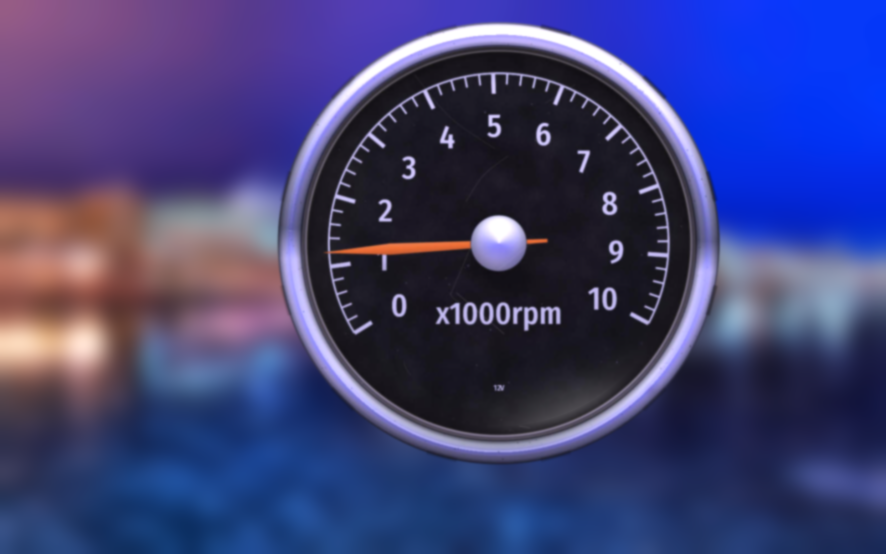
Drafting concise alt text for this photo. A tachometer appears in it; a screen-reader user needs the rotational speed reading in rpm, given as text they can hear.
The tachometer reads 1200 rpm
